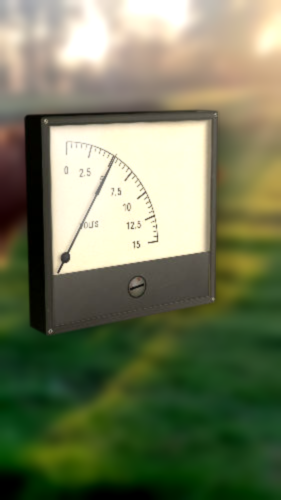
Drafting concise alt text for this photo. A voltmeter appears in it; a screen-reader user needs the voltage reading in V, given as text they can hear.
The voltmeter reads 5 V
